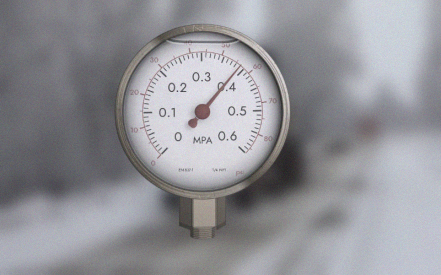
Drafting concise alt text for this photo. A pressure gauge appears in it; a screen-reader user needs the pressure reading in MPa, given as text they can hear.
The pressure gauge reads 0.39 MPa
